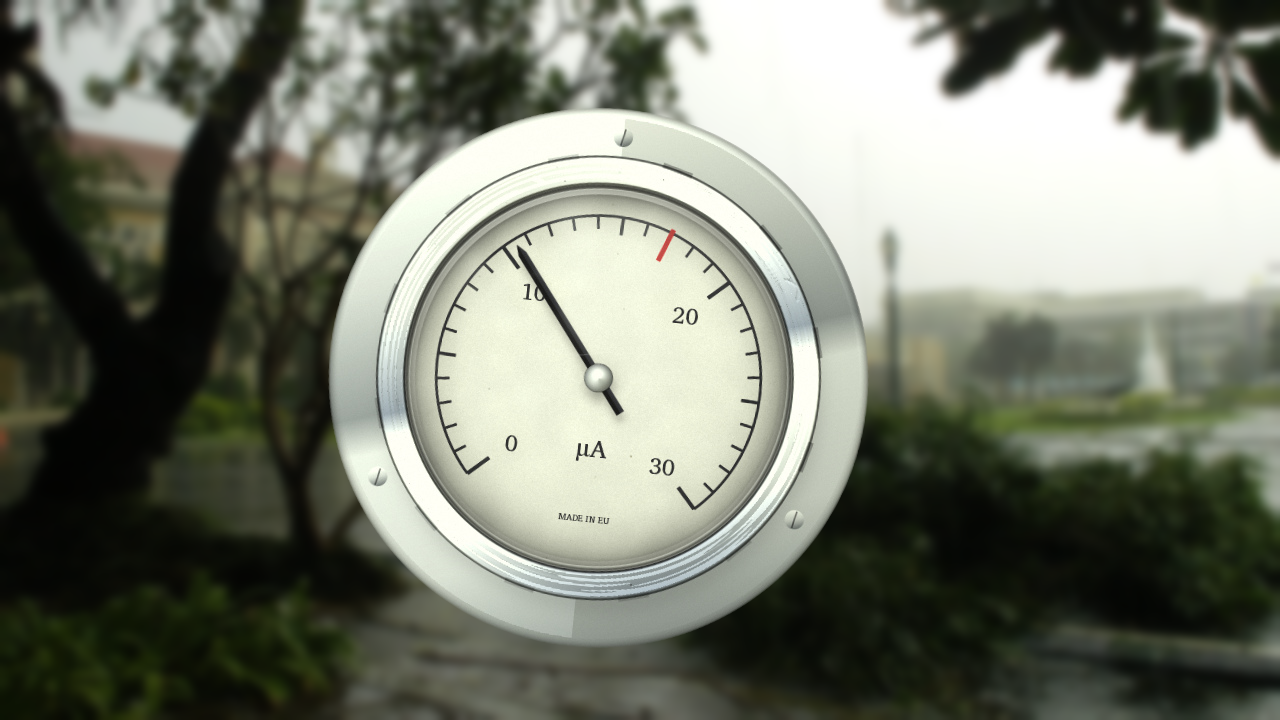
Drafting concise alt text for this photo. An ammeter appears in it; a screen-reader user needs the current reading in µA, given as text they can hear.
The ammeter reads 10.5 µA
